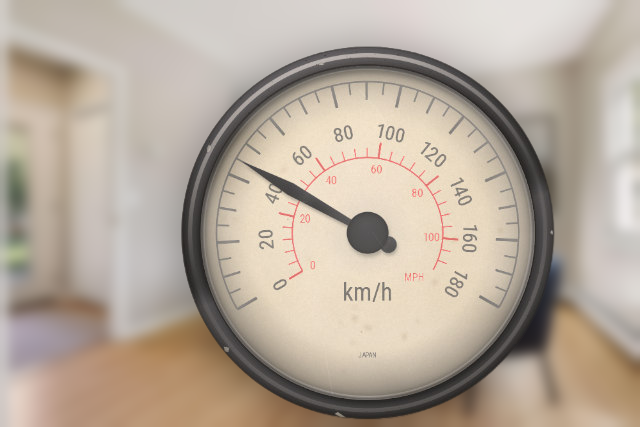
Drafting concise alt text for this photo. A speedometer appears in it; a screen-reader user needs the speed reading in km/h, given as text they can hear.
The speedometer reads 45 km/h
